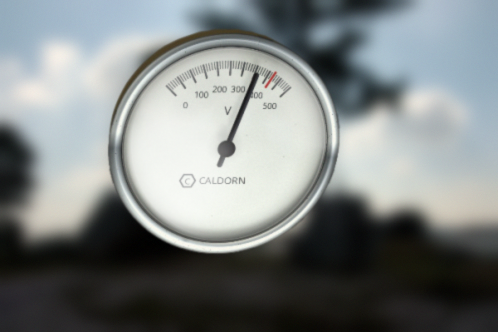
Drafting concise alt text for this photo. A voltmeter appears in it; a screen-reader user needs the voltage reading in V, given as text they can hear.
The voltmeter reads 350 V
